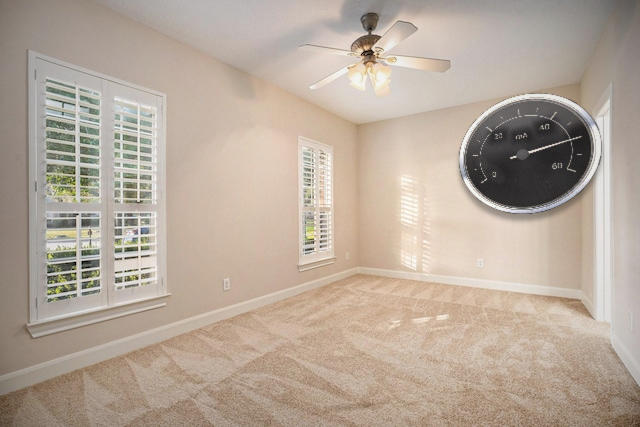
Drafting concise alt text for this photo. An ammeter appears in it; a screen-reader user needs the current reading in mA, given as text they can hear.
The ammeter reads 50 mA
